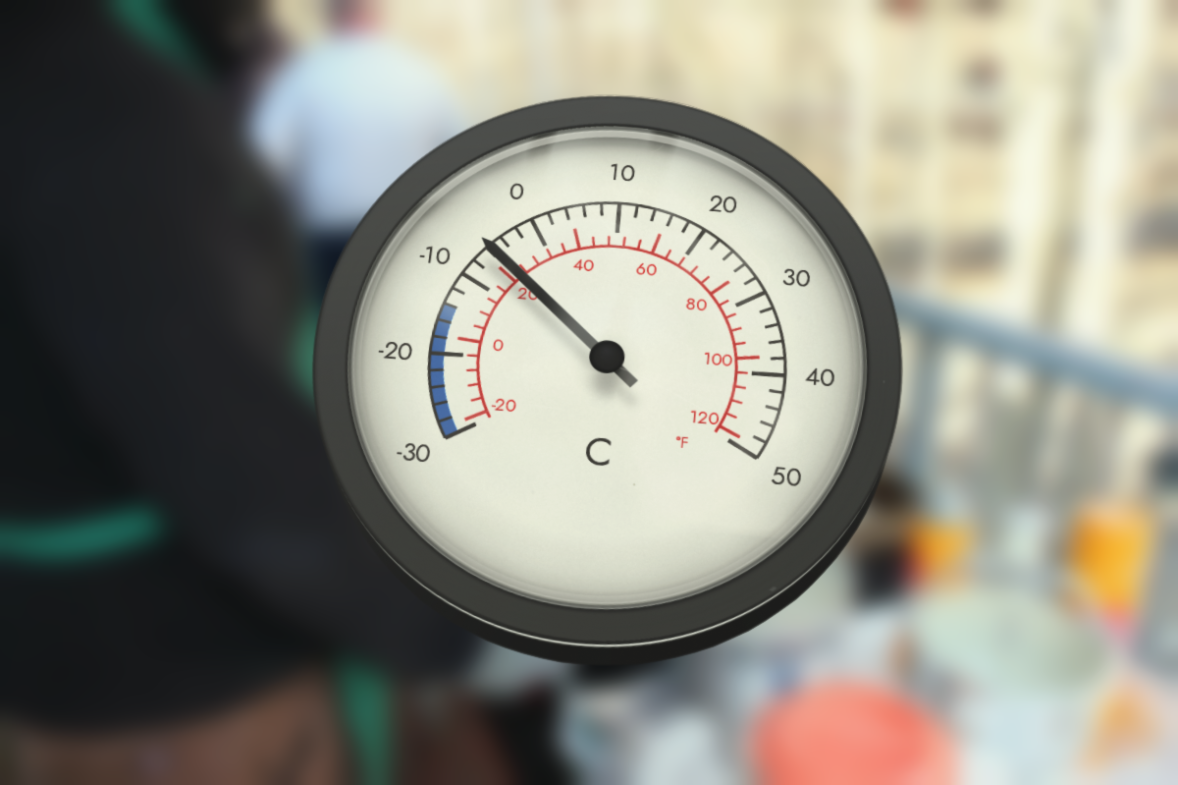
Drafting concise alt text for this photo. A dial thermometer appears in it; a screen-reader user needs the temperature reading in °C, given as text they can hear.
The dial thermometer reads -6 °C
